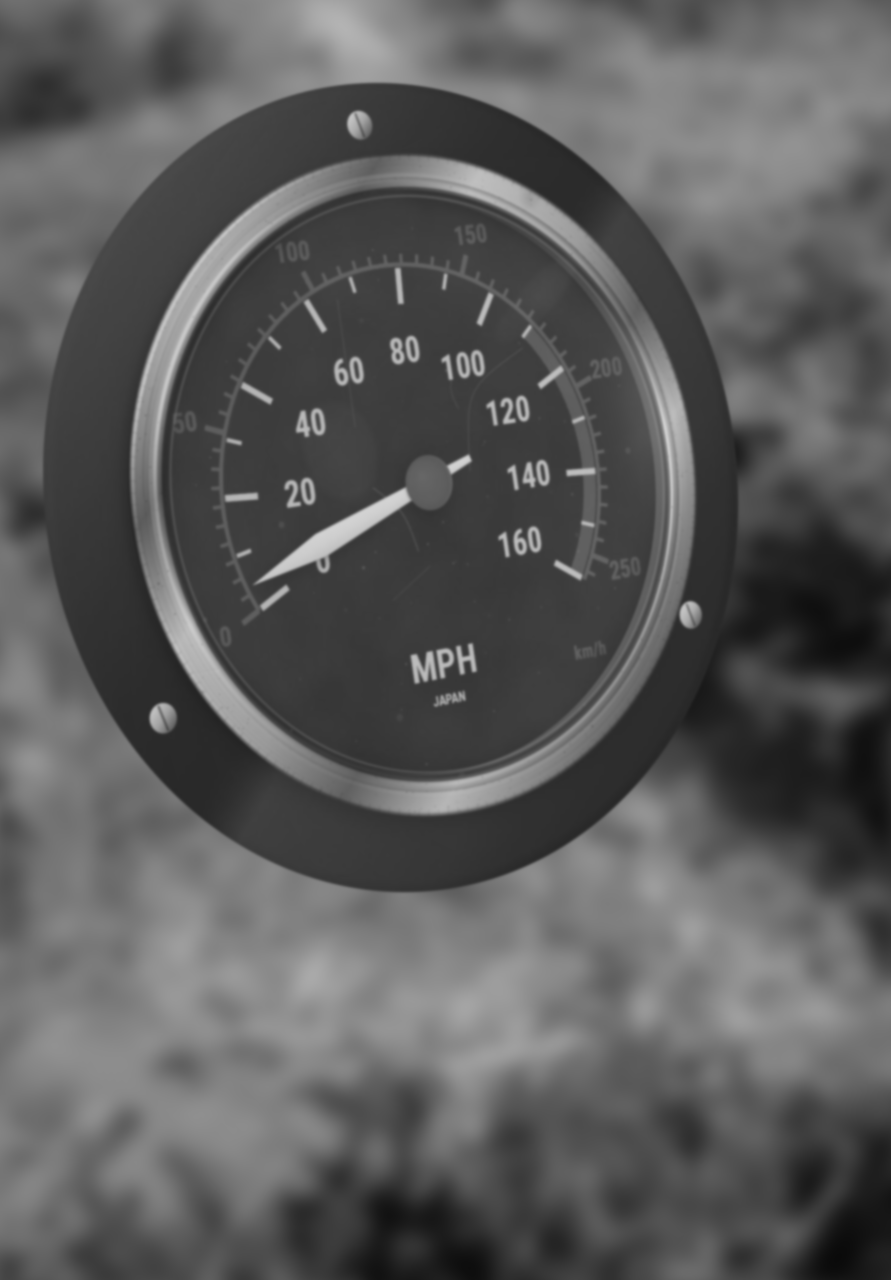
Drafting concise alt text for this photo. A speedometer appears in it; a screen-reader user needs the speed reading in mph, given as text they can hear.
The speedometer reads 5 mph
